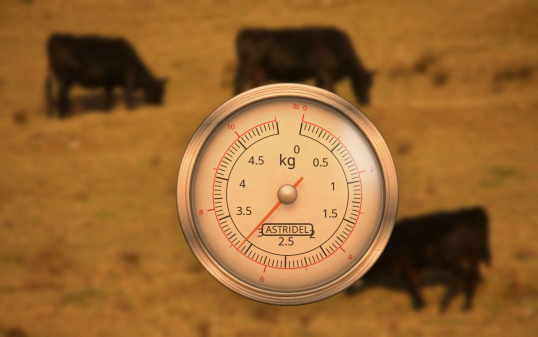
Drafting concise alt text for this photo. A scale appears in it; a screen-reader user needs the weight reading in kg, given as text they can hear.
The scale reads 3.1 kg
